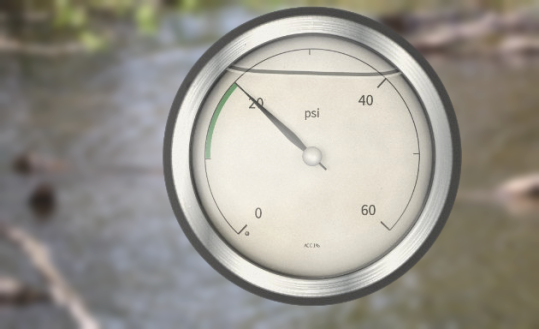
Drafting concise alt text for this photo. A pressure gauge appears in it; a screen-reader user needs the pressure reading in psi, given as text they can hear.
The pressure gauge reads 20 psi
